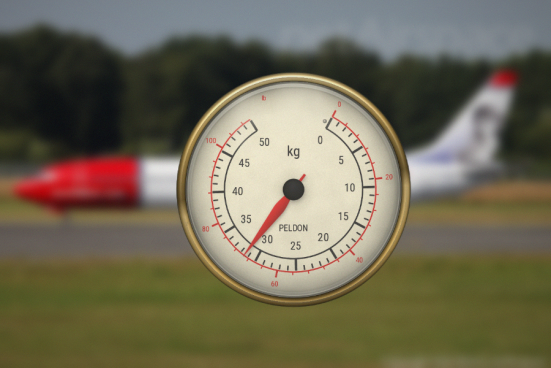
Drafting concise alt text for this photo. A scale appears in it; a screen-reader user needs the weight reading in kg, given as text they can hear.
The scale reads 31.5 kg
